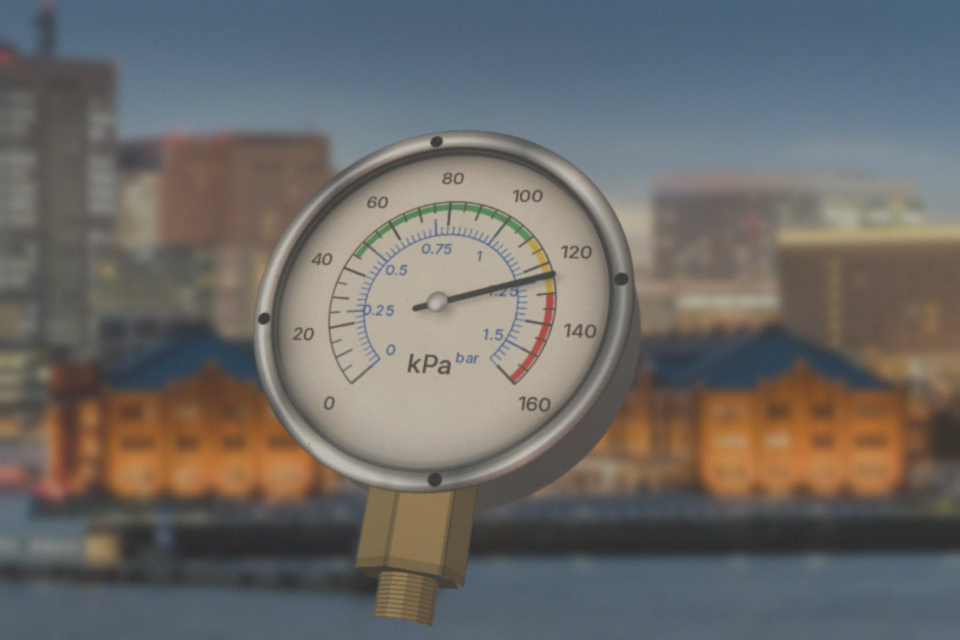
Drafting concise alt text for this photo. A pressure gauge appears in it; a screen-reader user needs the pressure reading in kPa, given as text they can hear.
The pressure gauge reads 125 kPa
